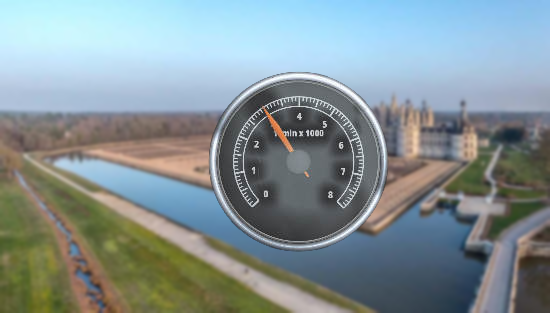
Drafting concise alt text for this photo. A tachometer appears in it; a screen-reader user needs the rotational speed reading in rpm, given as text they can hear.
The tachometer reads 3000 rpm
